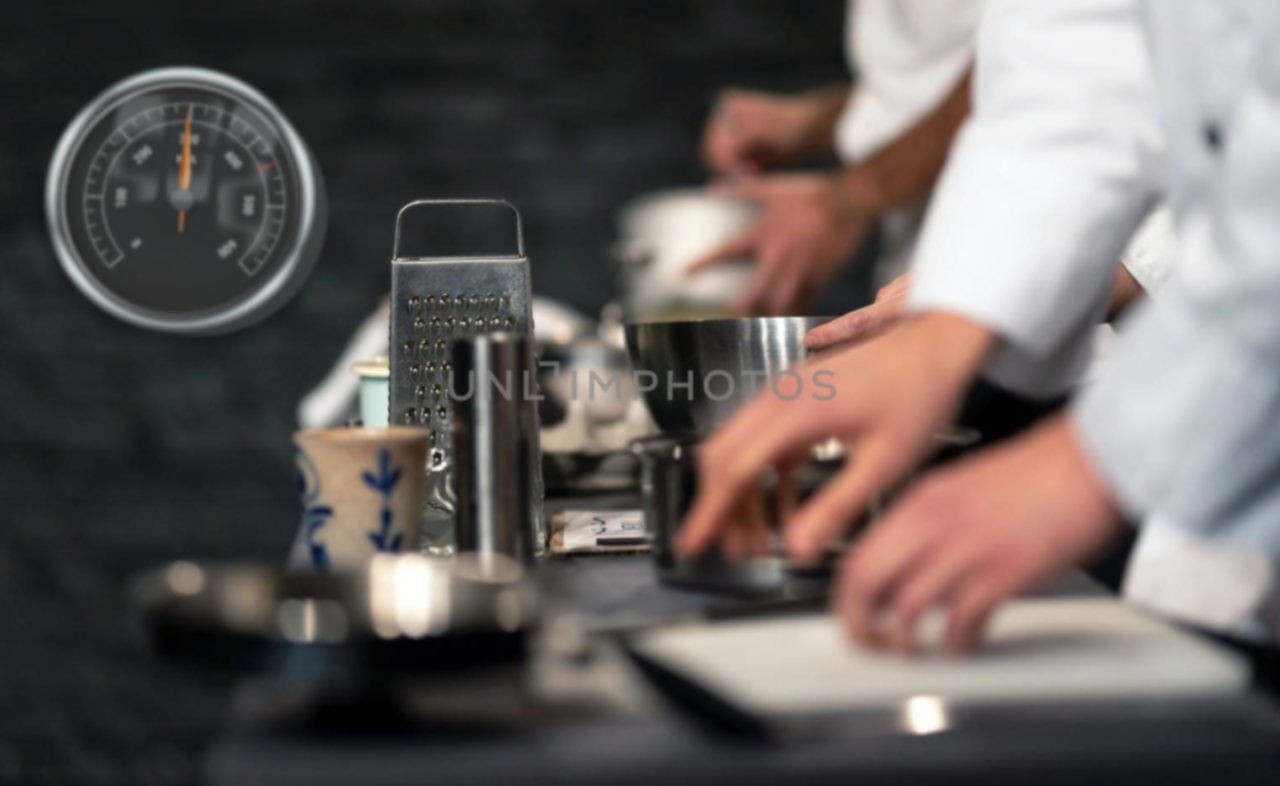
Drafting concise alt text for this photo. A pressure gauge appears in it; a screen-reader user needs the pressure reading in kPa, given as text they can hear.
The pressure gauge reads 300 kPa
